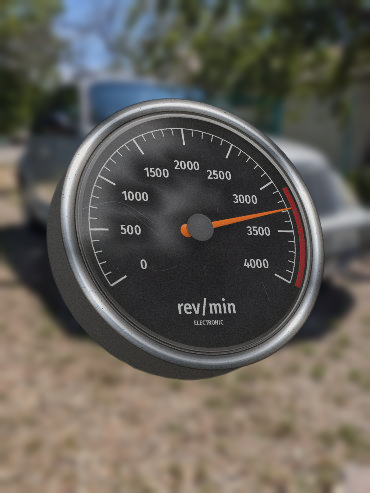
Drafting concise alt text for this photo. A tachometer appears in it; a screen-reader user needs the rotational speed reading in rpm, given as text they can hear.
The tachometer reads 3300 rpm
